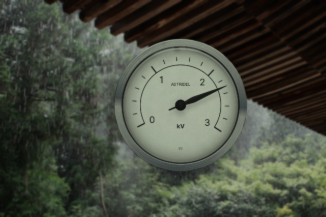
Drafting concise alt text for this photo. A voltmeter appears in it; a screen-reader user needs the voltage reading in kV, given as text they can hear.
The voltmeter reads 2.3 kV
